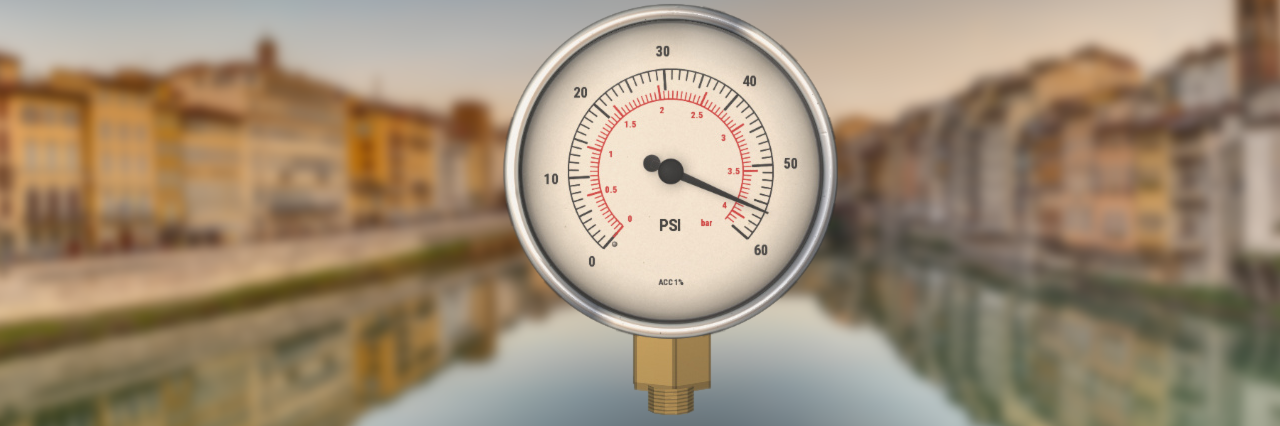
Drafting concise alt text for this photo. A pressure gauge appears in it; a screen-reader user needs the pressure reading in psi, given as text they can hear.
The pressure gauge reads 56 psi
